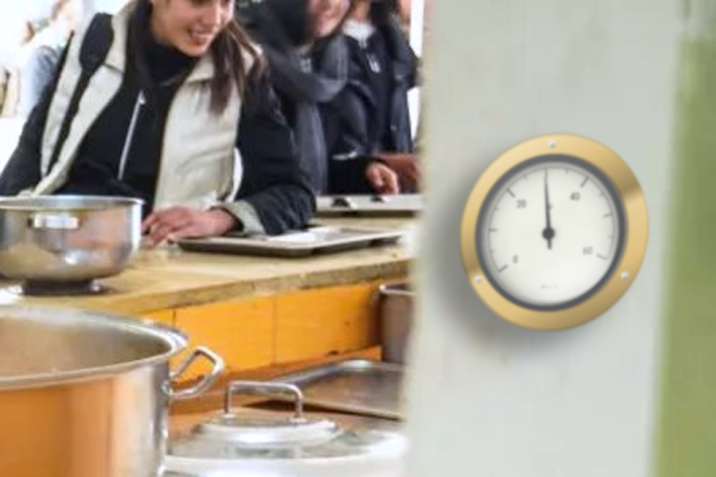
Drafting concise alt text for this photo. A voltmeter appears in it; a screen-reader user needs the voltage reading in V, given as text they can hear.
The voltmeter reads 30 V
